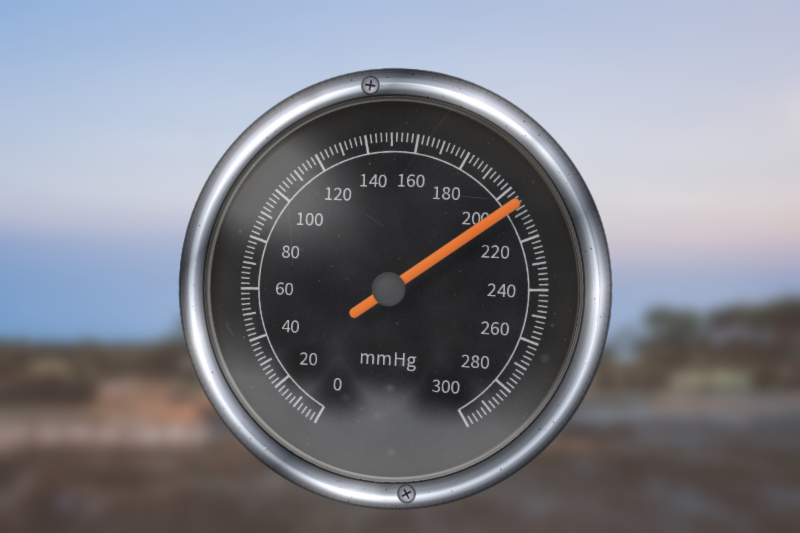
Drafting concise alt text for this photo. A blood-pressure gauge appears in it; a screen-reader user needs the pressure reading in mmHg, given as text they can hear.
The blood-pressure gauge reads 206 mmHg
